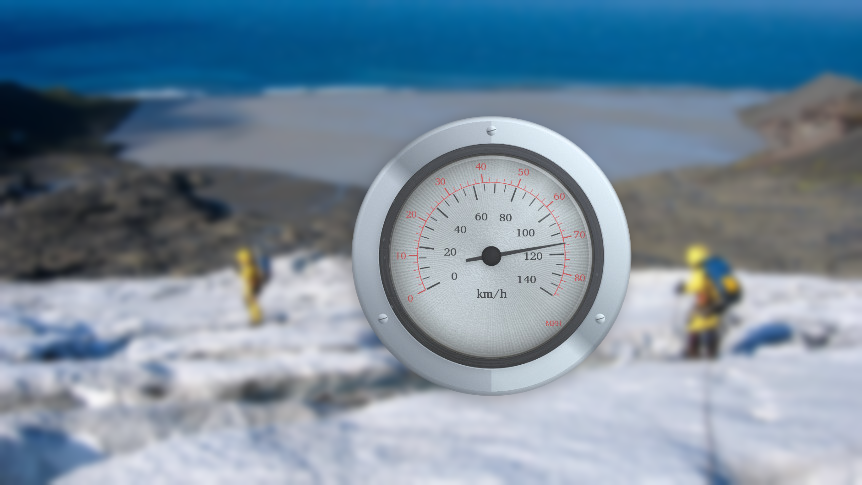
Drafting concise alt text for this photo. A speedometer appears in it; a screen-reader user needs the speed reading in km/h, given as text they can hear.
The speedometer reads 115 km/h
